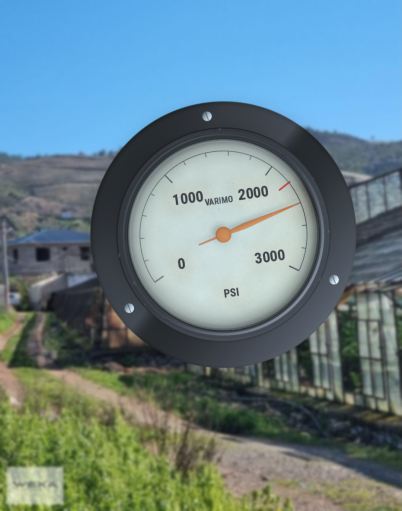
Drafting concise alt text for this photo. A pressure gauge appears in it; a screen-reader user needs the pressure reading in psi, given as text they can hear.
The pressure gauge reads 2400 psi
